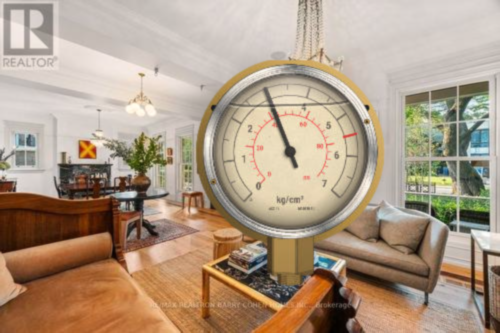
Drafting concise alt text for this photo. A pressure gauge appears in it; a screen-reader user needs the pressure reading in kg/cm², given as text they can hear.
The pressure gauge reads 3 kg/cm²
